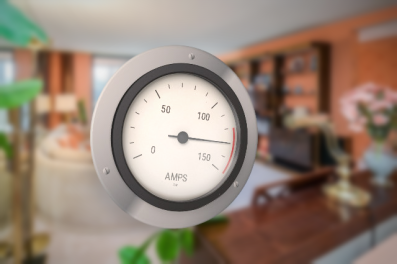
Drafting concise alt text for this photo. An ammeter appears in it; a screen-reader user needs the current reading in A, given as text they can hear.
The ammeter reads 130 A
